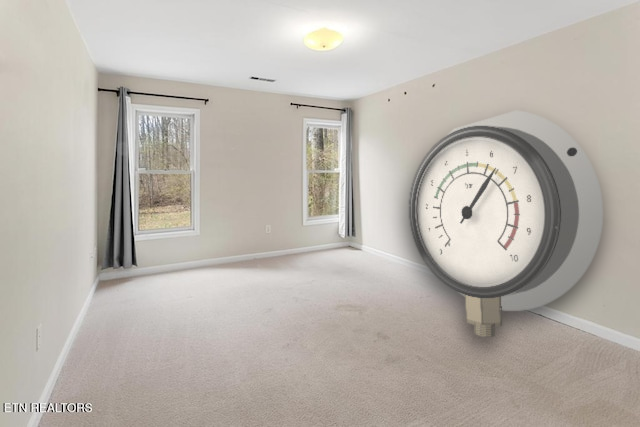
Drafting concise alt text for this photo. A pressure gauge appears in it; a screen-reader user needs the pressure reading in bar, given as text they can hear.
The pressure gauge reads 6.5 bar
